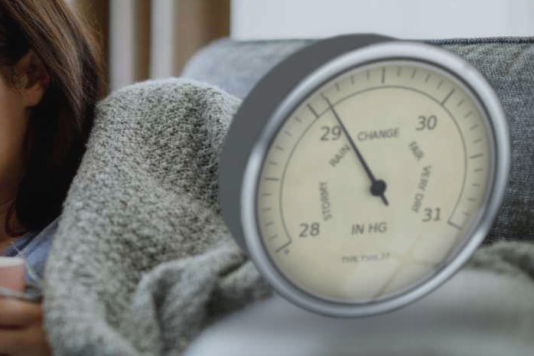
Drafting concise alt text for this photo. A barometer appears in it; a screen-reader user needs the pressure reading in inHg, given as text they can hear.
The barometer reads 29.1 inHg
